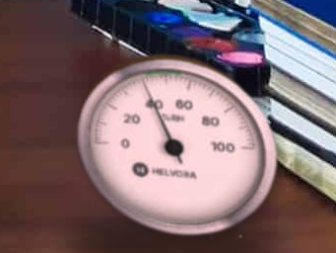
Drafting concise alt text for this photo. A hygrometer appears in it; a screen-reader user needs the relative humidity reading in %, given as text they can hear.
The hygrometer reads 40 %
